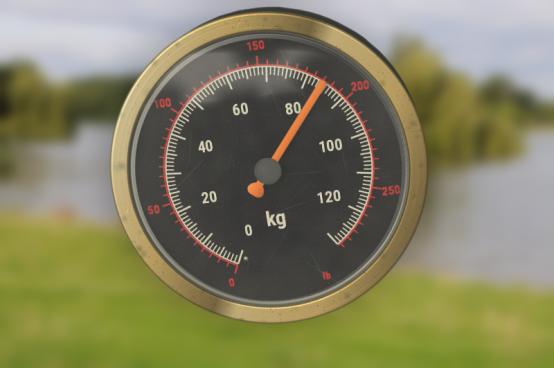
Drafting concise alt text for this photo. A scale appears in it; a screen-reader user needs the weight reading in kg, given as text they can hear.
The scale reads 84 kg
